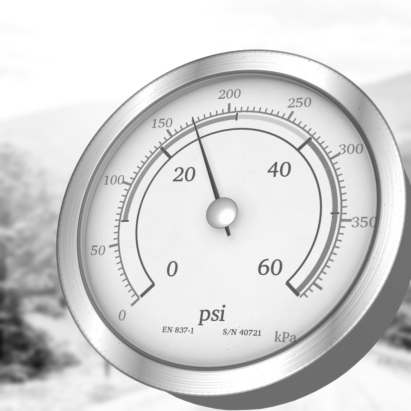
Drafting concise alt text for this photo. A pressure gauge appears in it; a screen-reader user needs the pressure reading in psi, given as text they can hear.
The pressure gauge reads 25 psi
